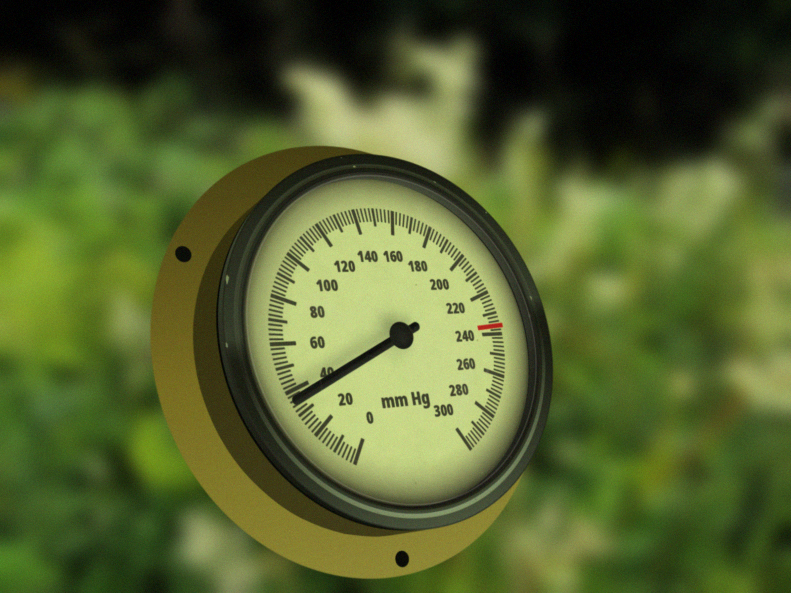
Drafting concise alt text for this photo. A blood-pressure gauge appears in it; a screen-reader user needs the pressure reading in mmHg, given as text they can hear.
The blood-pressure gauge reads 36 mmHg
